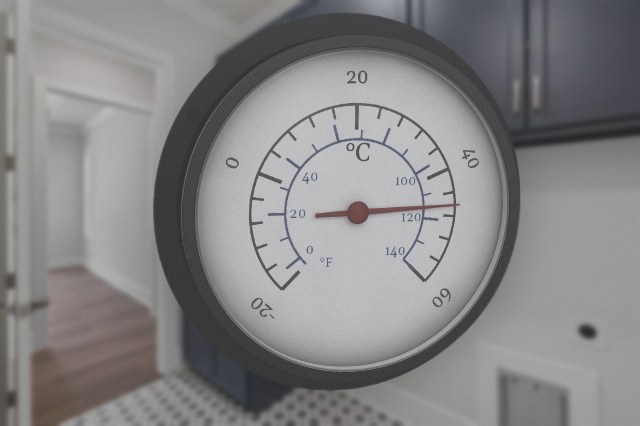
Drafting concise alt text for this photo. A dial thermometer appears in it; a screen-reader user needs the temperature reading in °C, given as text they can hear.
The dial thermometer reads 46 °C
